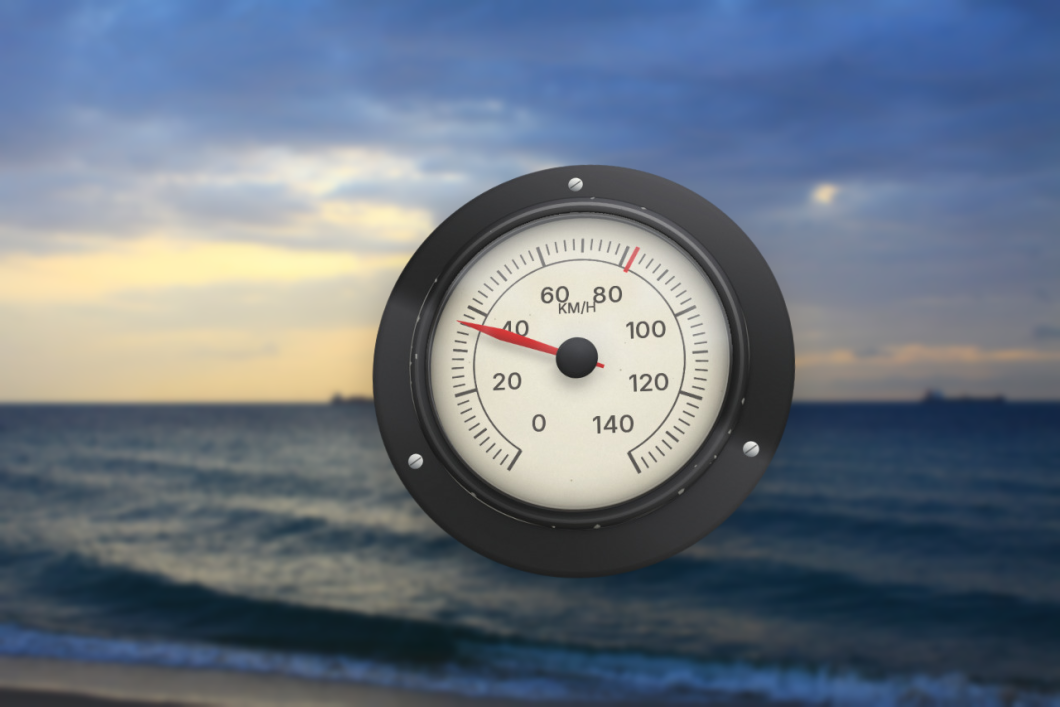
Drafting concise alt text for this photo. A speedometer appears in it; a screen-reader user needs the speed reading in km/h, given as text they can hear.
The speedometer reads 36 km/h
